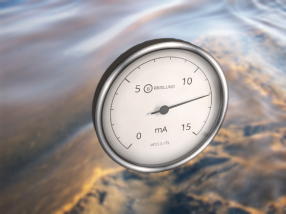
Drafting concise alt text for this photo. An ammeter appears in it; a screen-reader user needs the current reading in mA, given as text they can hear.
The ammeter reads 12 mA
